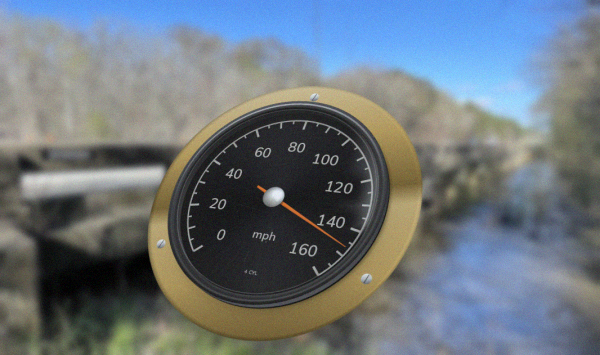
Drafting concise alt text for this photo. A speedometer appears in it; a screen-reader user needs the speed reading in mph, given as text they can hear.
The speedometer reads 147.5 mph
